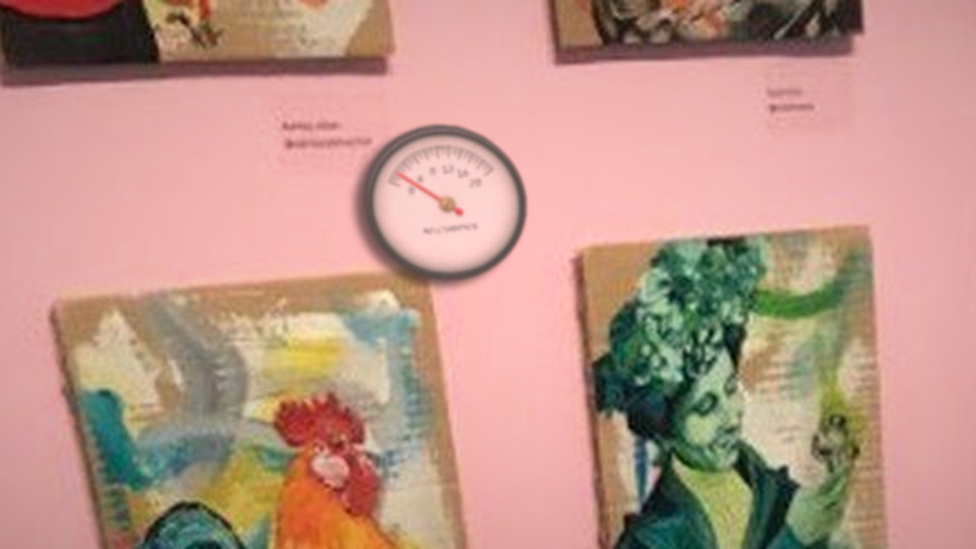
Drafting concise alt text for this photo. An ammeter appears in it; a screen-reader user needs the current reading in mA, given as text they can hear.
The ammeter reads 2 mA
